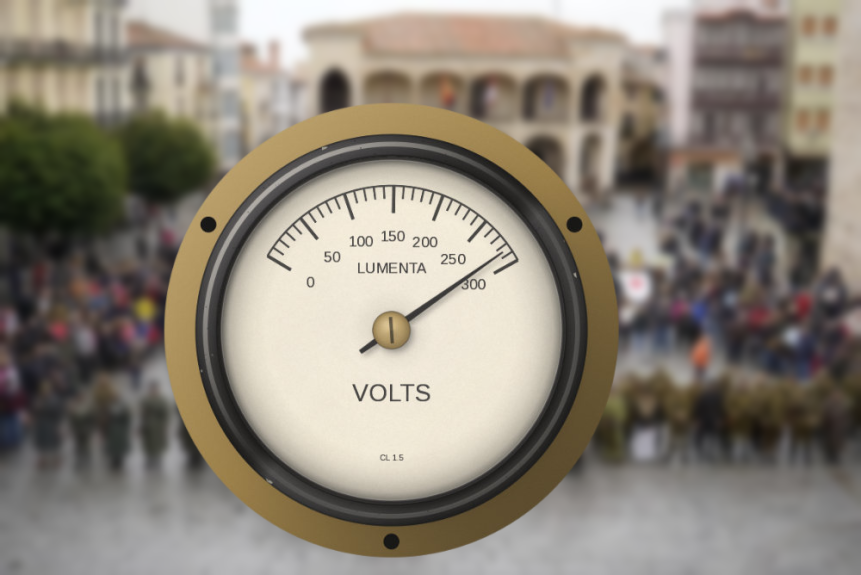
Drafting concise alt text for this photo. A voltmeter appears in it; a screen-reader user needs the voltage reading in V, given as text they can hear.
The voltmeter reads 285 V
